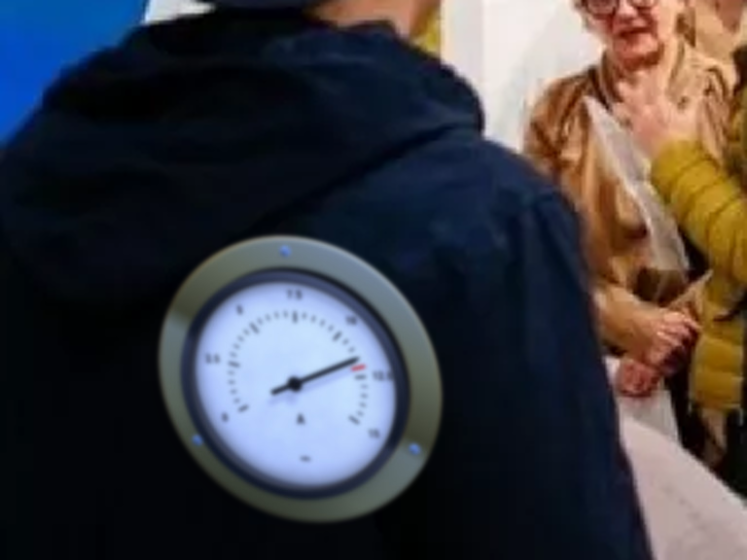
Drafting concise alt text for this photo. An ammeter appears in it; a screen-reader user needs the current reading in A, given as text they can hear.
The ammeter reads 11.5 A
